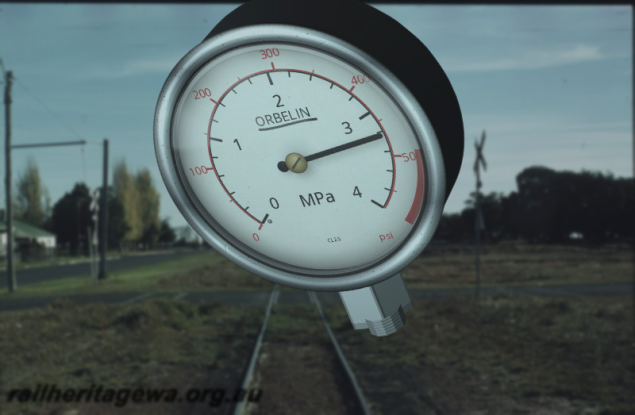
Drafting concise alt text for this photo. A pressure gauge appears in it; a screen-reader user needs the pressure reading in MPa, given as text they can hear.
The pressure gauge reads 3.2 MPa
